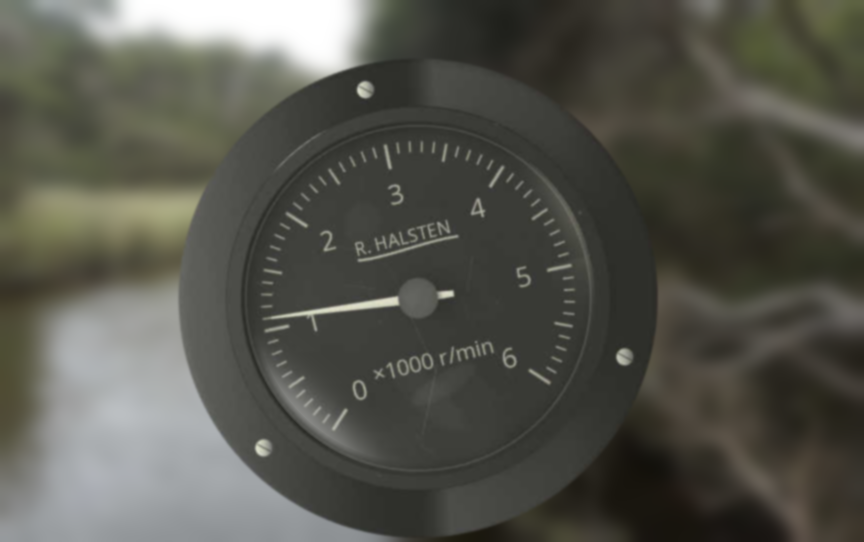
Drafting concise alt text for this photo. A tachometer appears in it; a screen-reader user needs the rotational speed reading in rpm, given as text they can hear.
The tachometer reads 1100 rpm
